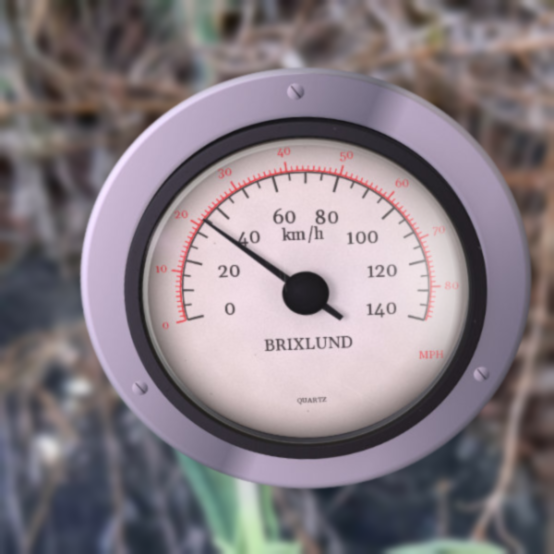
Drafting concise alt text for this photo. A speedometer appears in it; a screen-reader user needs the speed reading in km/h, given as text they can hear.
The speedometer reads 35 km/h
